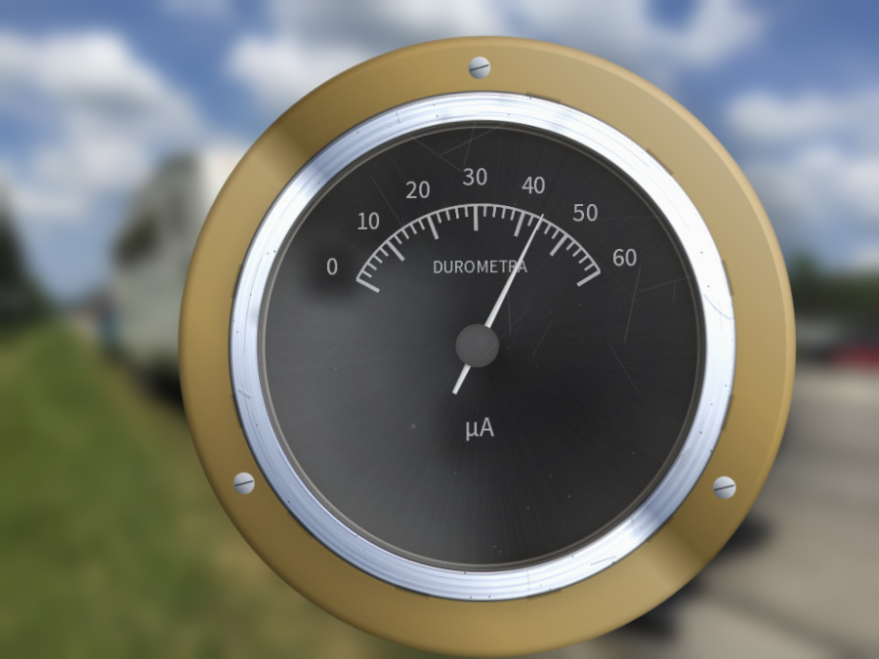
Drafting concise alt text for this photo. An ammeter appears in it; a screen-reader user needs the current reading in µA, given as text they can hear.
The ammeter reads 44 µA
